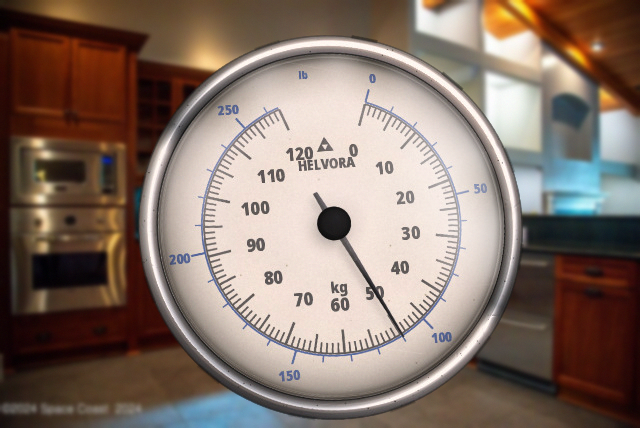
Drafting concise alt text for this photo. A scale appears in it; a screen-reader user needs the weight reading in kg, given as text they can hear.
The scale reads 50 kg
